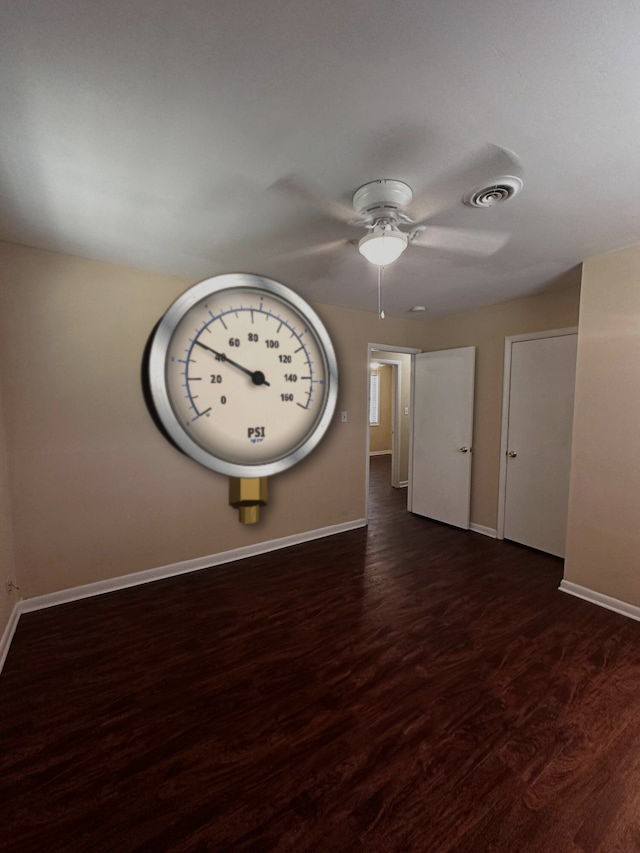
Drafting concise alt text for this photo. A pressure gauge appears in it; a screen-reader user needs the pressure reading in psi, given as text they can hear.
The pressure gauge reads 40 psi
